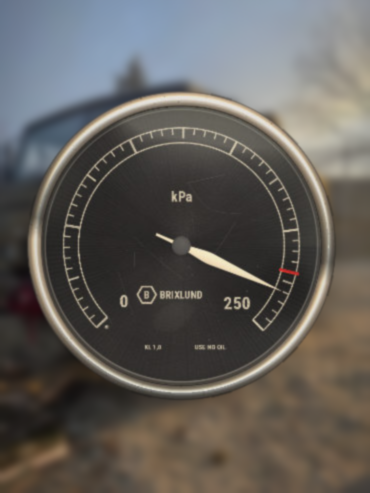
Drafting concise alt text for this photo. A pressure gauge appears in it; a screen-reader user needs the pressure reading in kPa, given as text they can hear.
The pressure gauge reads 230 kPa
